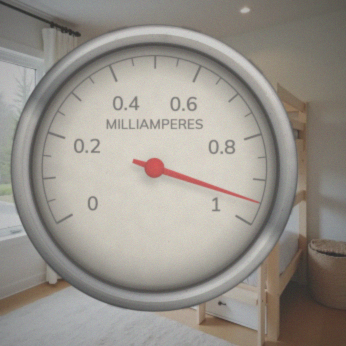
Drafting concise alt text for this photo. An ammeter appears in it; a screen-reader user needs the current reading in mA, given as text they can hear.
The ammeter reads 0.95 mA
